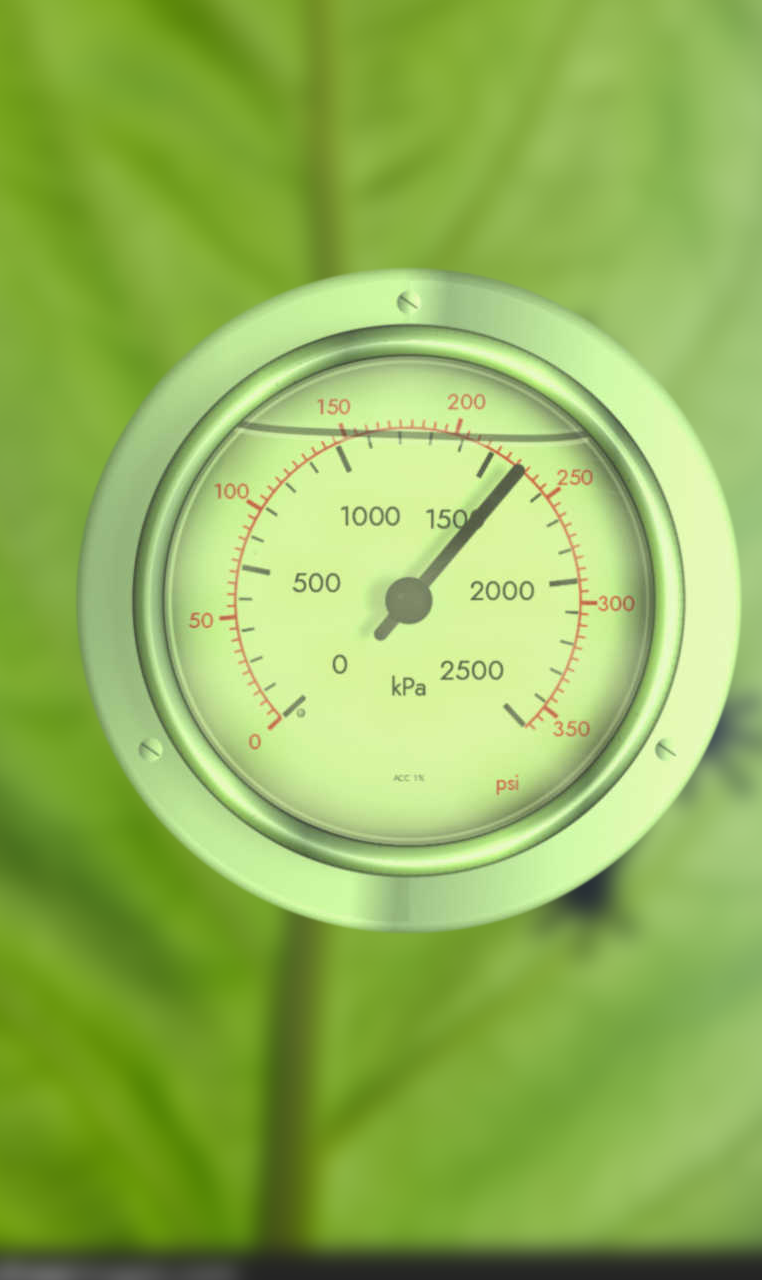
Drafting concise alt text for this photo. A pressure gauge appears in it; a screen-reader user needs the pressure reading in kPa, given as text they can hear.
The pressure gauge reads 1600 kPa
